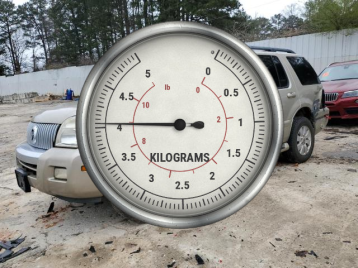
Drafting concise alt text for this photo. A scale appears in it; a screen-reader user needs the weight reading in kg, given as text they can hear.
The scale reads 4.05 kg
